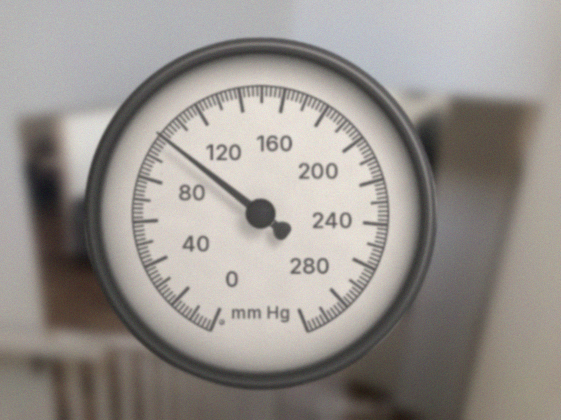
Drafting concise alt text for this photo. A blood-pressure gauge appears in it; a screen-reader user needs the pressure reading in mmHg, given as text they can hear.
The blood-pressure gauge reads 100 mmHg
